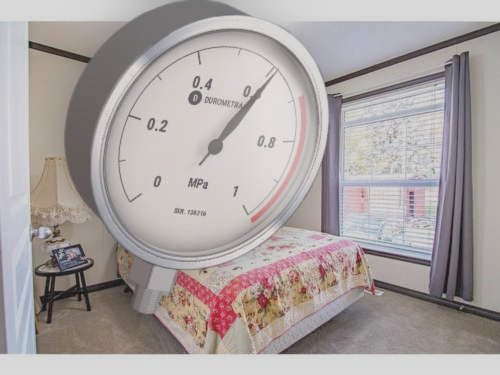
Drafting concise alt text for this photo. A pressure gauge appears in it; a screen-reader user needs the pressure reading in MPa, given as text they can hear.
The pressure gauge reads 0.6 MPa
